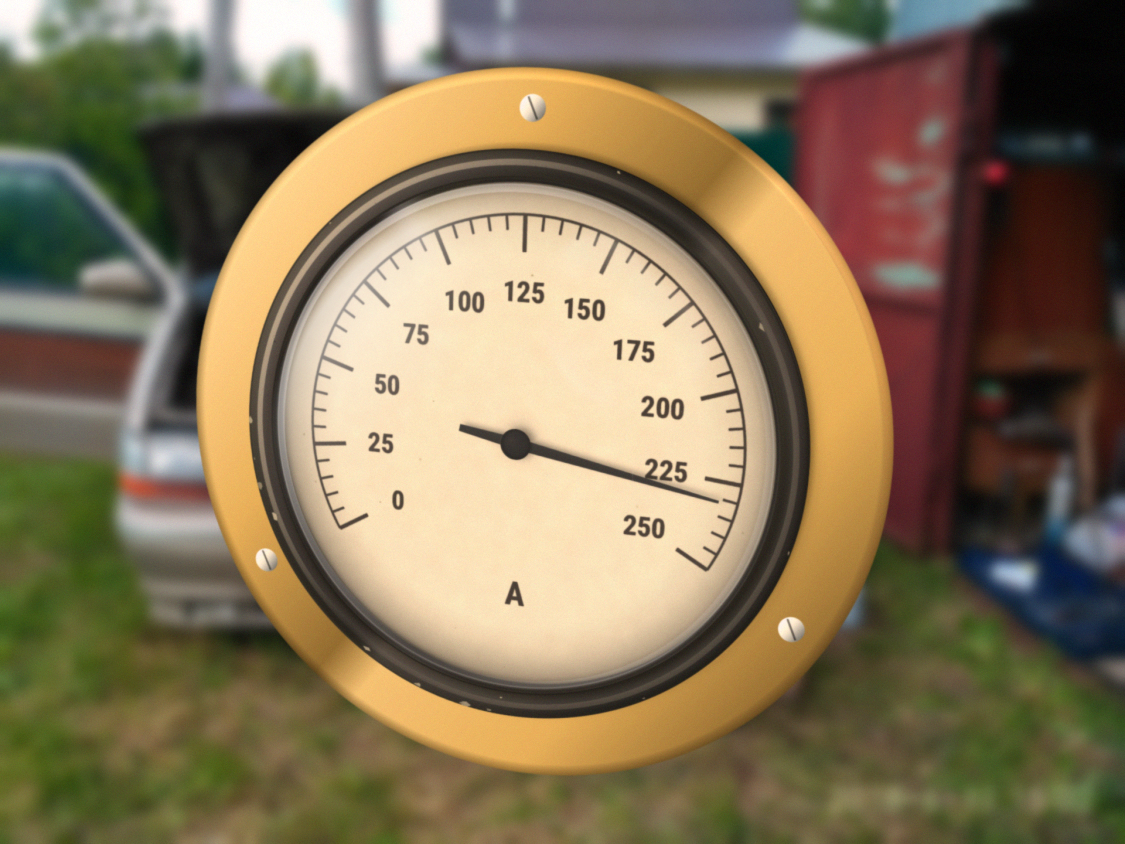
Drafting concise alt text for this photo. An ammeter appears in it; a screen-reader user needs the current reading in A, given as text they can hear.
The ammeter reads 230 A
